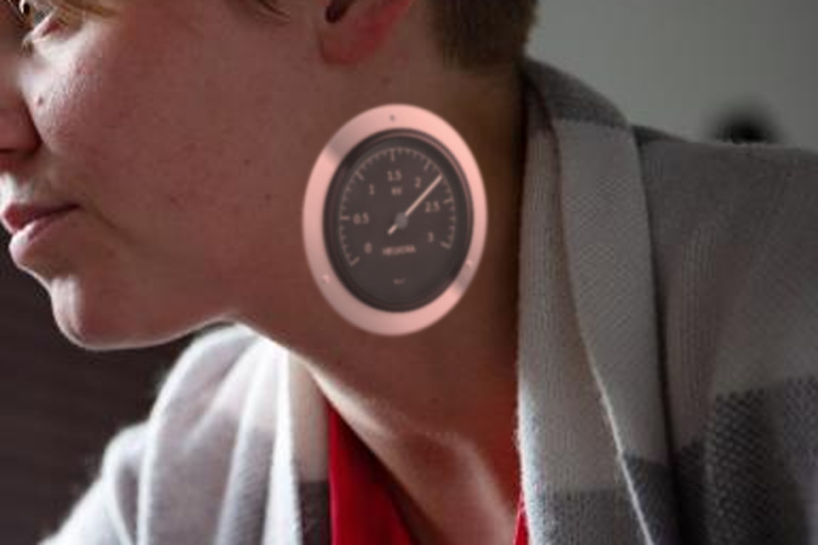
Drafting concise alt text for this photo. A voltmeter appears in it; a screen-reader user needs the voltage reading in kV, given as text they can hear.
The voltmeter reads 2.2 kV
